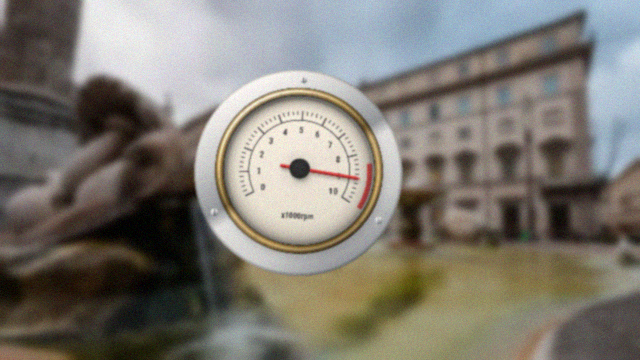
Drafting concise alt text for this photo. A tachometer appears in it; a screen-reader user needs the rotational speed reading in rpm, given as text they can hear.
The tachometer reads 9000 rpm
